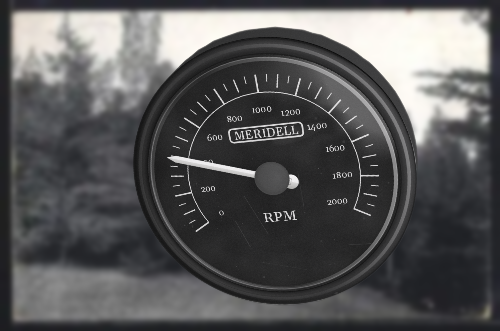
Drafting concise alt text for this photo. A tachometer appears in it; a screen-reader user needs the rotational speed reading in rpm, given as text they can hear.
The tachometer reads 400 rpm
